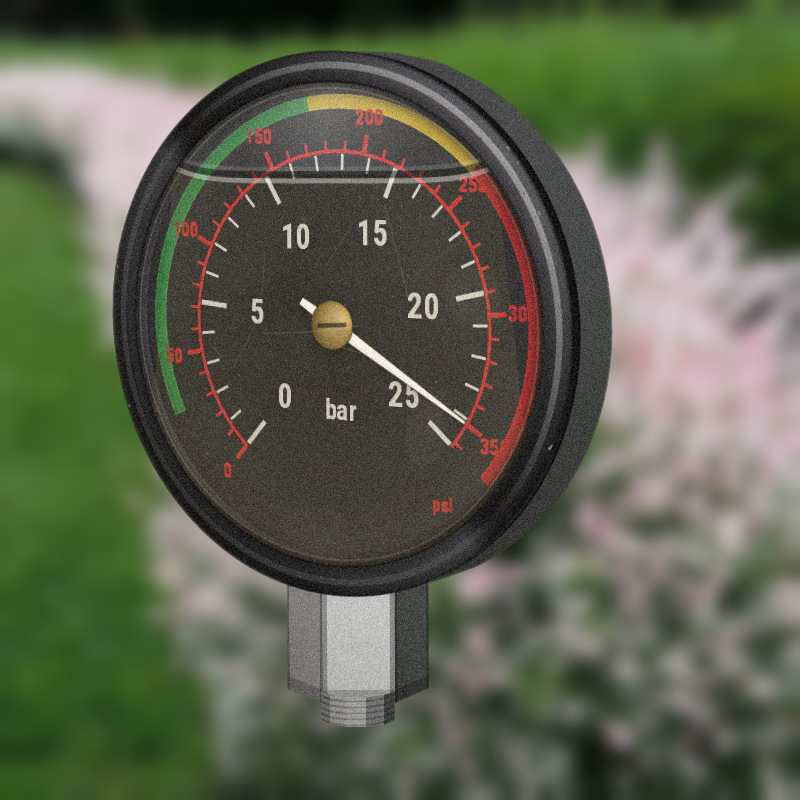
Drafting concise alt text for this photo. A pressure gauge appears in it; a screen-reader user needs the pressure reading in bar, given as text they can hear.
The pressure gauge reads 24 bar
